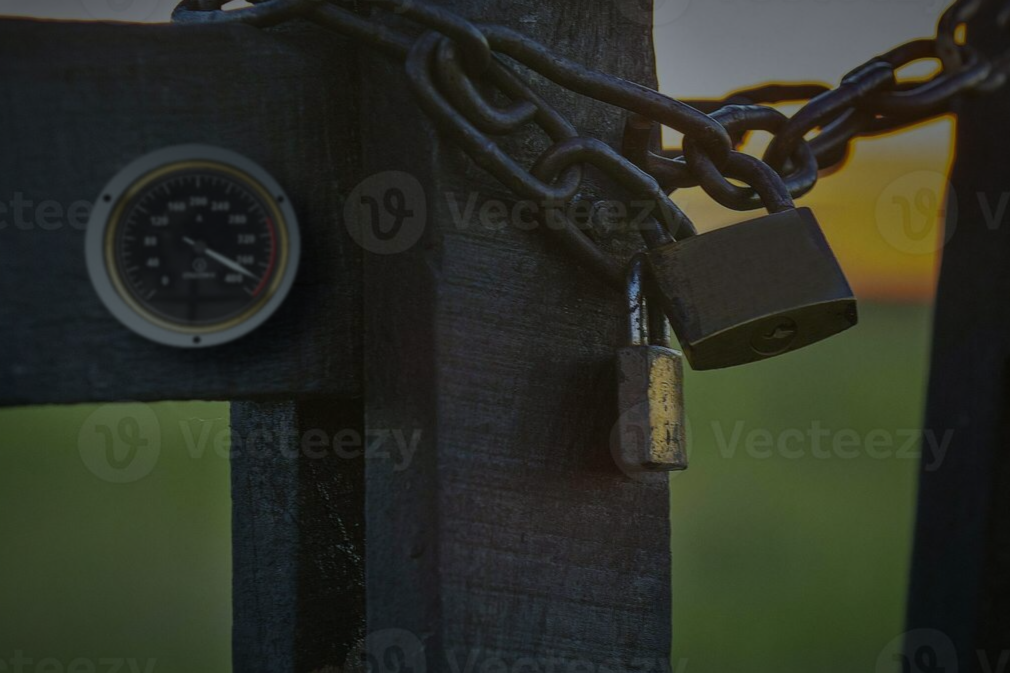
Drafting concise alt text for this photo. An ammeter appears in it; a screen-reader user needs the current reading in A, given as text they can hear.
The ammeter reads 380 A
